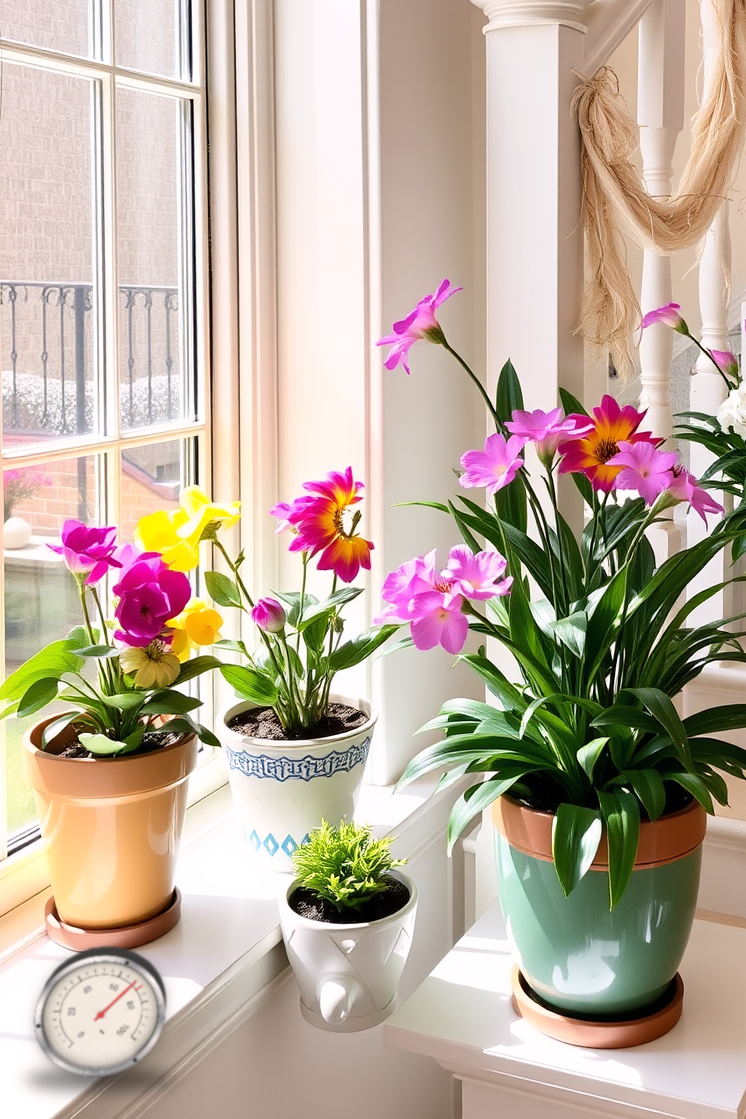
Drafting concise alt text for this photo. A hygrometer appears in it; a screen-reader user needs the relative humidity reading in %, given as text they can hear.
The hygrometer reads 68 %
